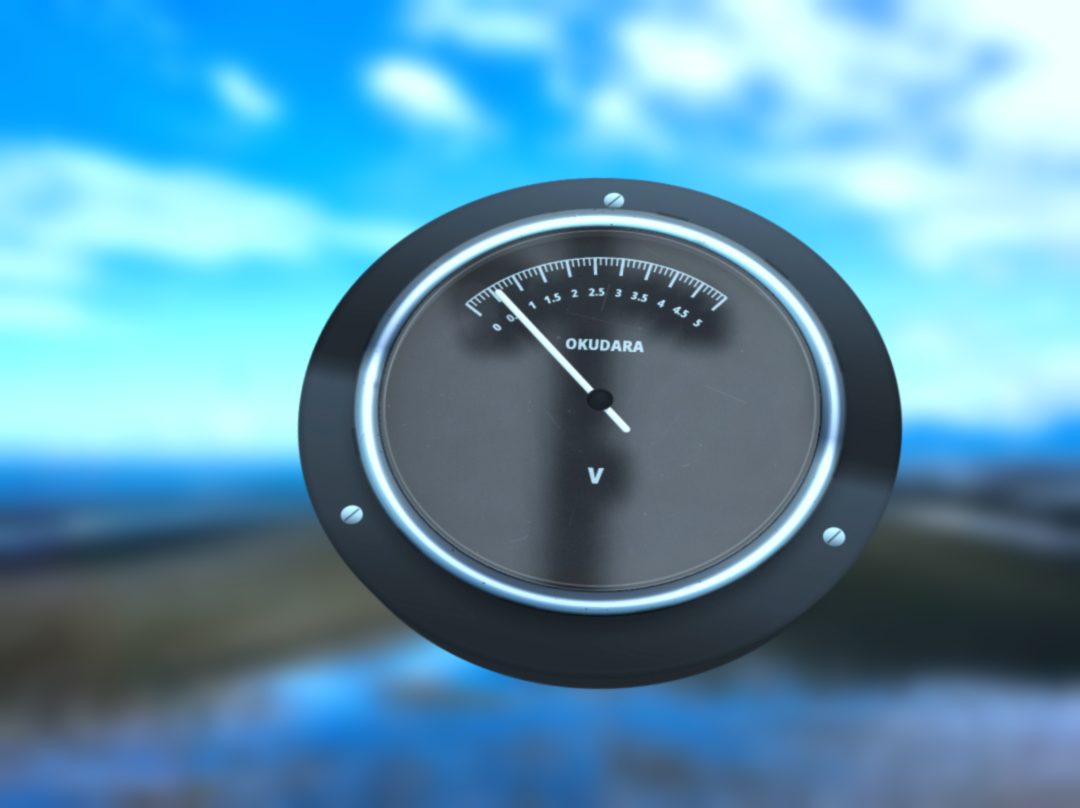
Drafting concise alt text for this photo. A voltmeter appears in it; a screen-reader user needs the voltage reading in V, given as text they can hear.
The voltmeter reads 0.5 V
